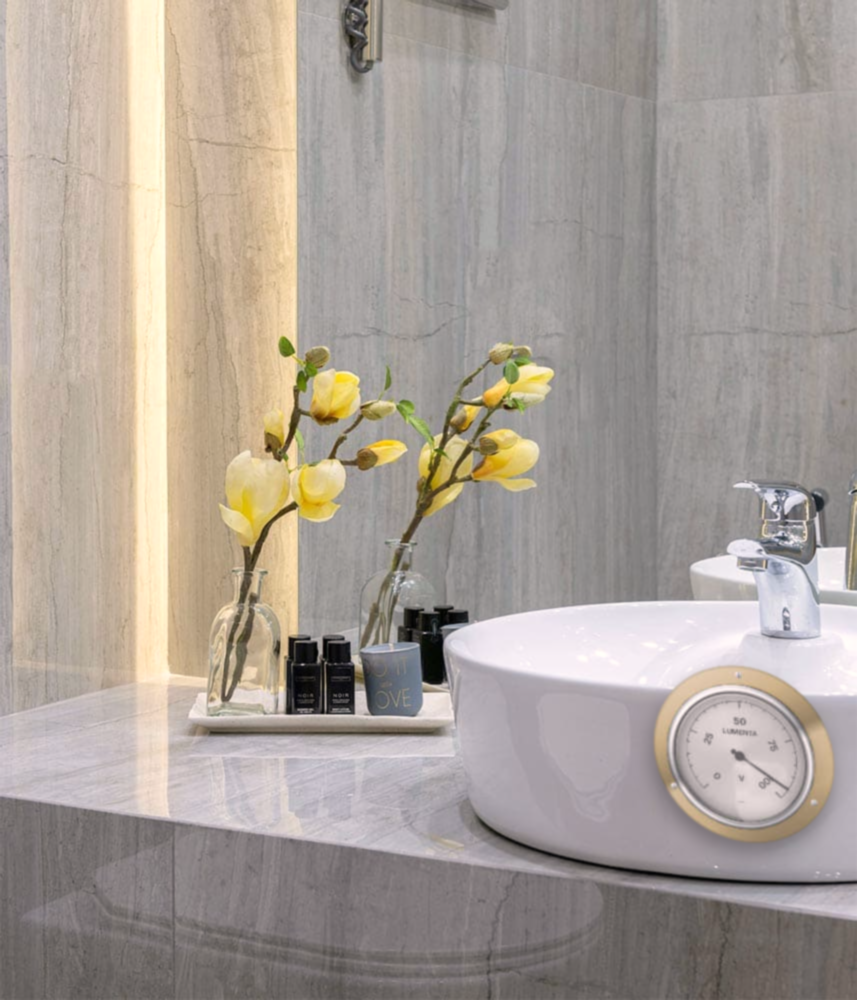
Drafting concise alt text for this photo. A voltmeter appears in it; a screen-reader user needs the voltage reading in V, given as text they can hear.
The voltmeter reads 95 V
